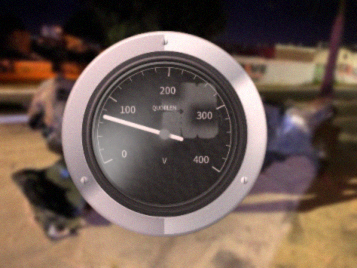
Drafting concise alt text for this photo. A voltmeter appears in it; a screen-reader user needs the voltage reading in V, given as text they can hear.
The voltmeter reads 70 V
